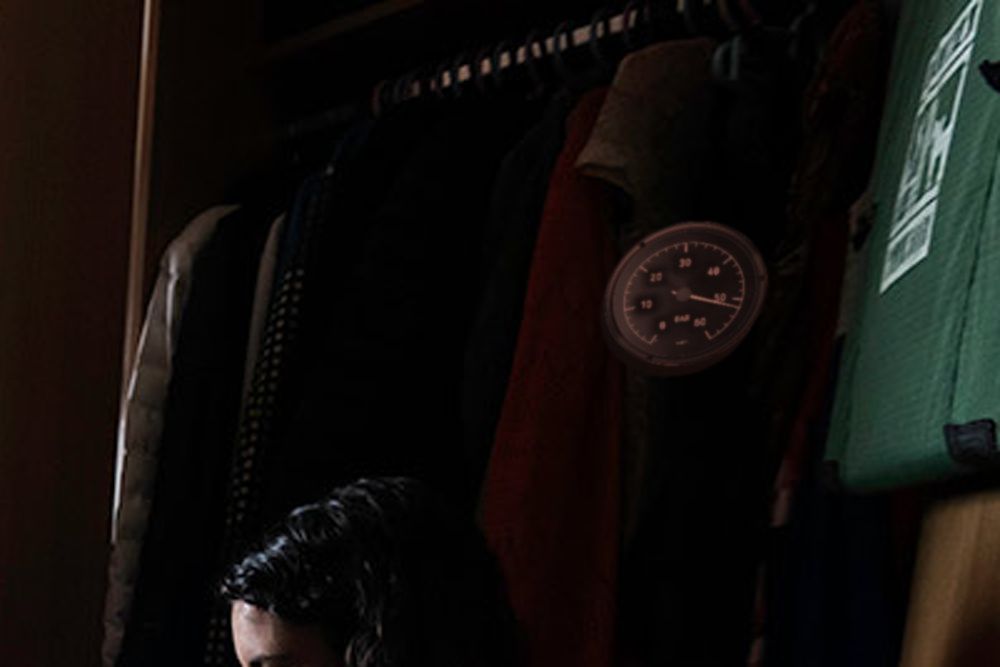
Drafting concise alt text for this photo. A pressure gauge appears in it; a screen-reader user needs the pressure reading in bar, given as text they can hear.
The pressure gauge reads 52 bar
